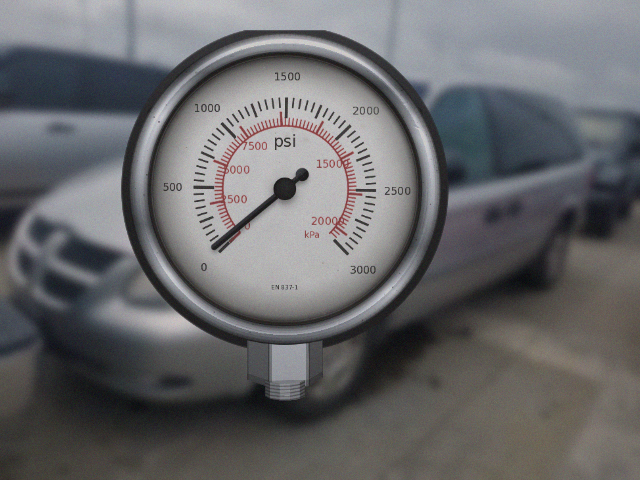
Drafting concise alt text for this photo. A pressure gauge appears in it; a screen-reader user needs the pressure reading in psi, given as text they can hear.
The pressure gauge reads 50 psi
